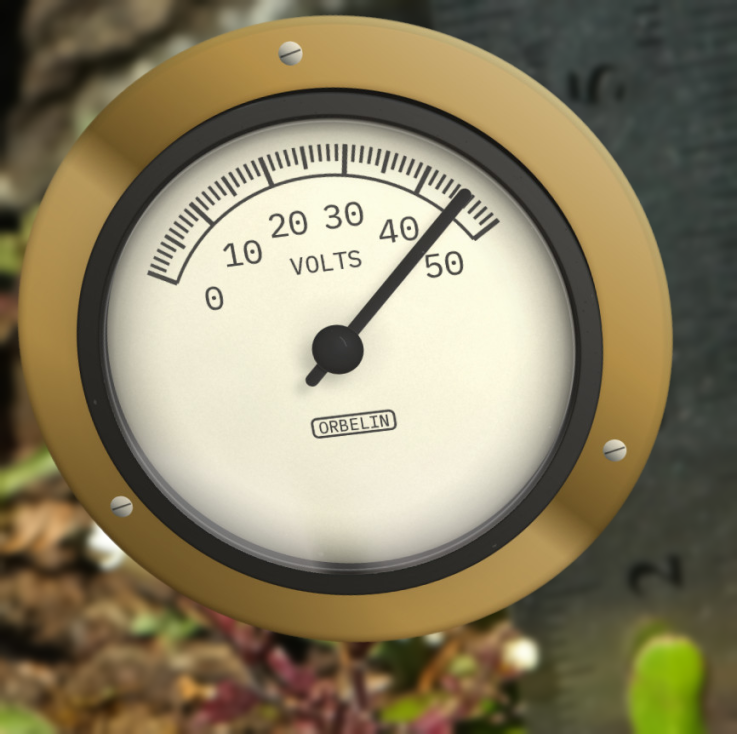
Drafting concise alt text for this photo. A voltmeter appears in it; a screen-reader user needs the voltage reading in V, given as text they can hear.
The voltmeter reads 45 V
